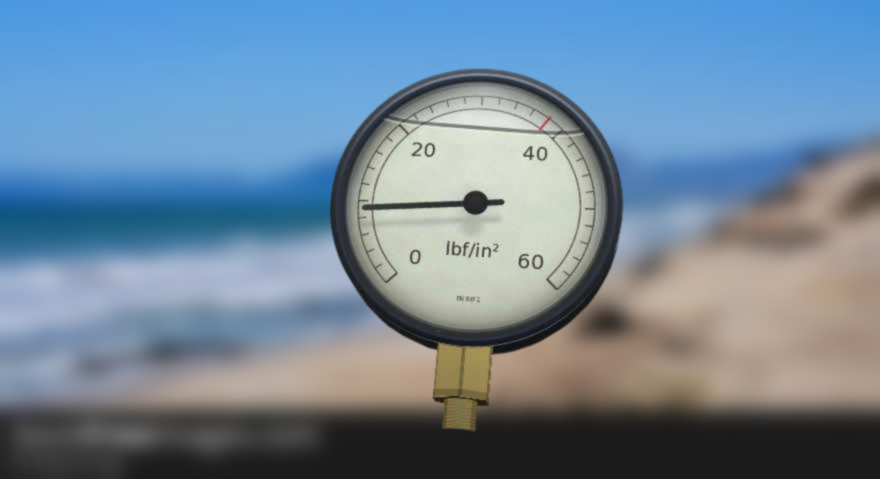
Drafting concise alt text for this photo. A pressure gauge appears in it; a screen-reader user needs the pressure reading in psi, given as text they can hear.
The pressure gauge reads 9 psi
